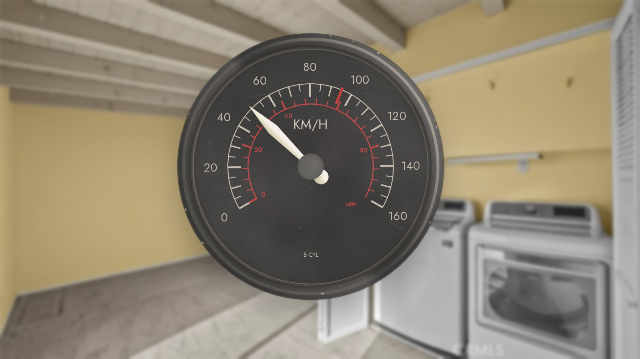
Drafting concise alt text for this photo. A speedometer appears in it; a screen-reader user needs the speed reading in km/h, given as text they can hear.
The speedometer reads 50 km/h
